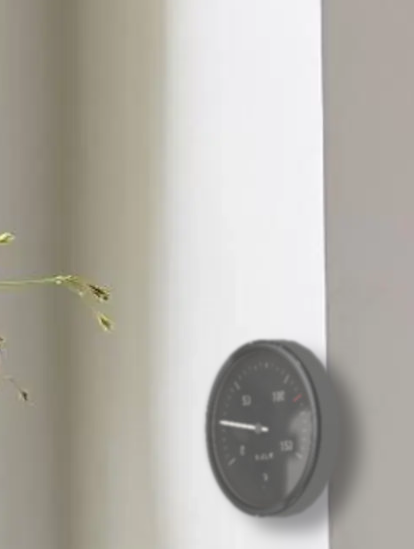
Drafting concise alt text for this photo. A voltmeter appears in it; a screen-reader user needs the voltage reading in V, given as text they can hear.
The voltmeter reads 25 V
